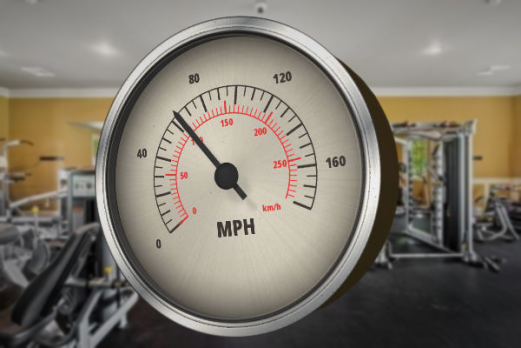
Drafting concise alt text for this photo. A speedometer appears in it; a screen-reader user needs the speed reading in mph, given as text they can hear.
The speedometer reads 65 mph
